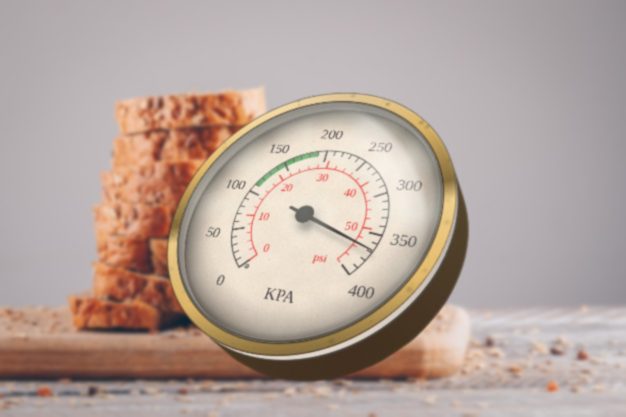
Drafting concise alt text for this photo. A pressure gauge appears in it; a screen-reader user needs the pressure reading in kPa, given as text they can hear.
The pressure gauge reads 370 kPa
